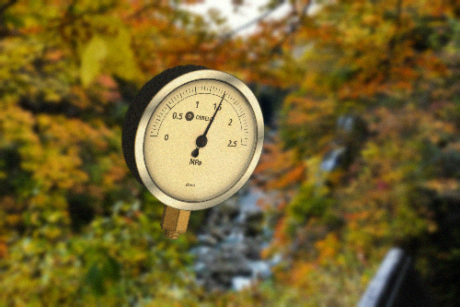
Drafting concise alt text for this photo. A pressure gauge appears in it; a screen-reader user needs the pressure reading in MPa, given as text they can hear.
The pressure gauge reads 1.5 MPa
